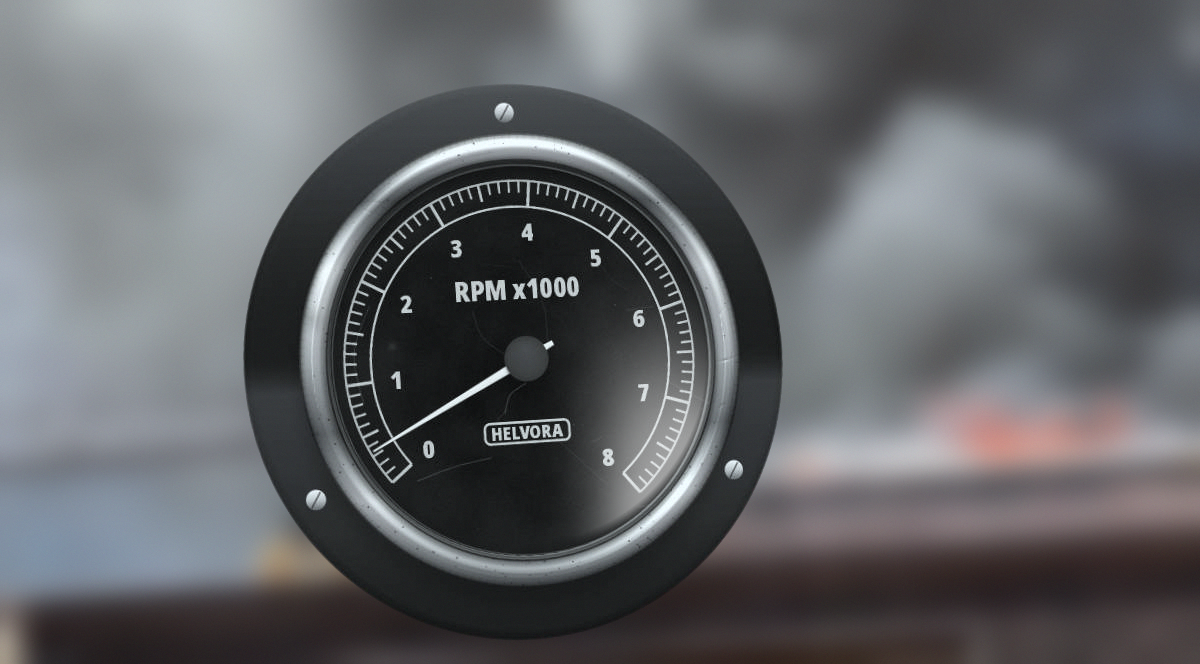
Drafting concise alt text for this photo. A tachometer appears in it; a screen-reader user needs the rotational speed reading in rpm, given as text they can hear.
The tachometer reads 350 rpm
